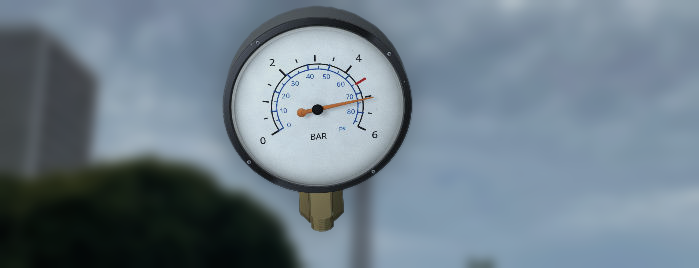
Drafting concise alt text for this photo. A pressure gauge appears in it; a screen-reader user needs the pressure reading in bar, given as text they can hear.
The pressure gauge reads 5 bar
